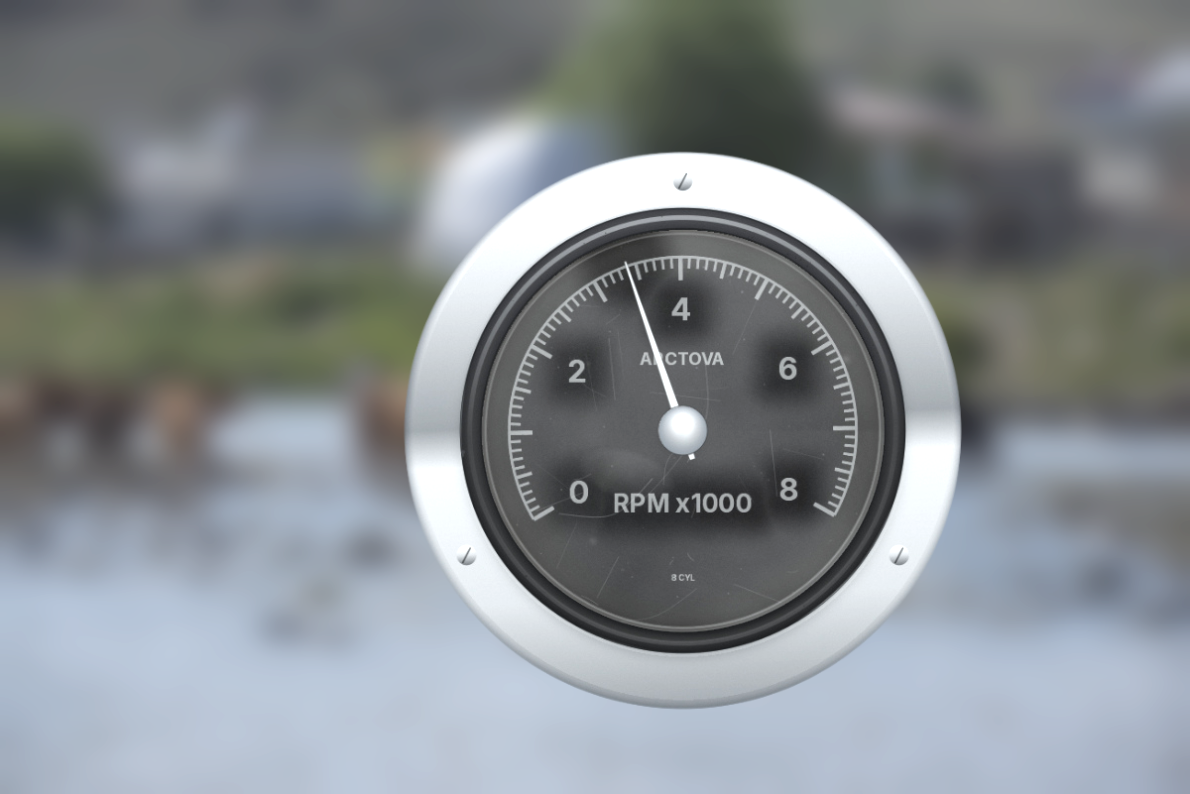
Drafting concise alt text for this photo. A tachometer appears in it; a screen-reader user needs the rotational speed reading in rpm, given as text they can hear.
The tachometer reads 3400 rpm
